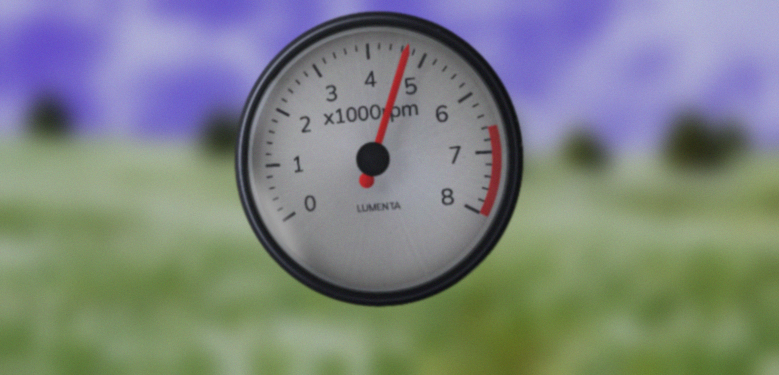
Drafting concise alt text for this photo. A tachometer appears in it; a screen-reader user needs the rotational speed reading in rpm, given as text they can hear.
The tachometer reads 4700 rpm
